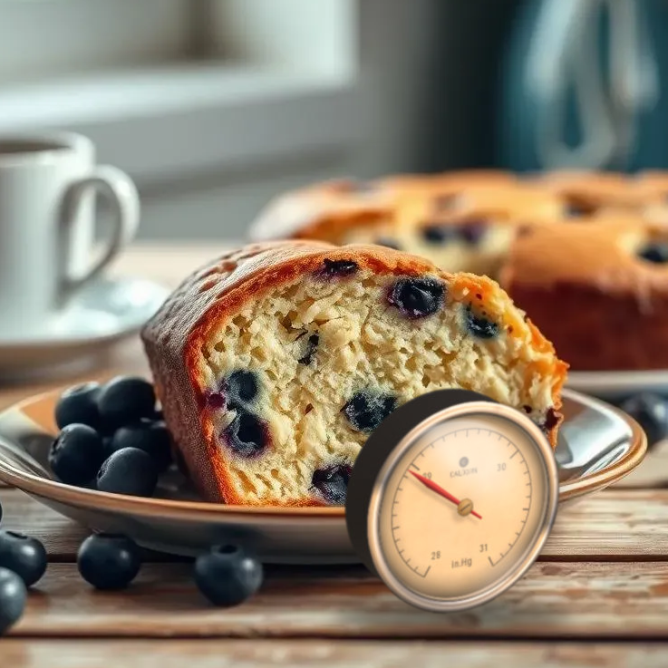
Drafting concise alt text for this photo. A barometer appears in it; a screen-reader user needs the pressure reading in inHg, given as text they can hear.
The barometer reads 28.95 inHg
